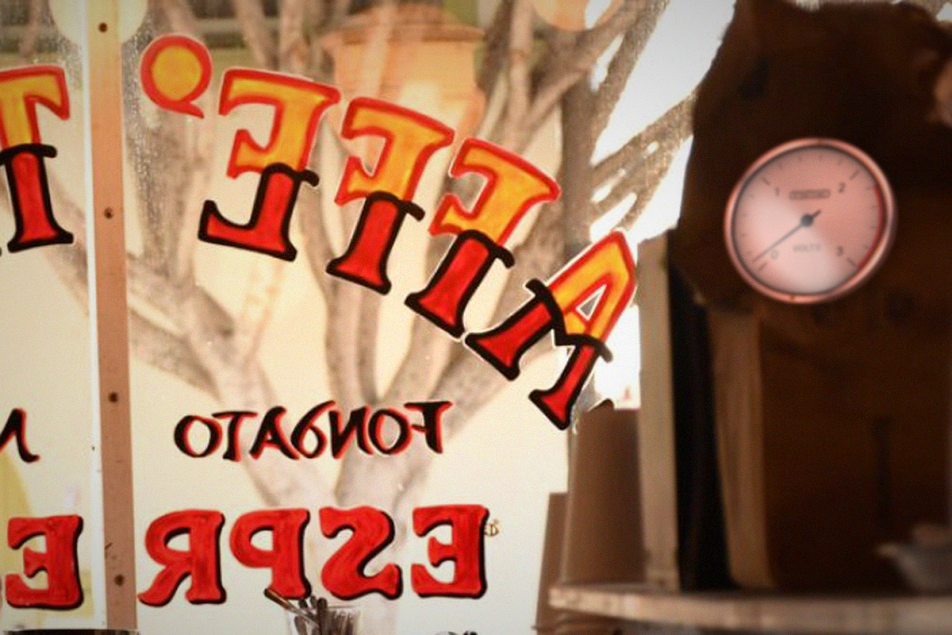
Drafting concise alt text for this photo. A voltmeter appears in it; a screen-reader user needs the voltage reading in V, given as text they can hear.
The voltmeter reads 0.1 V
